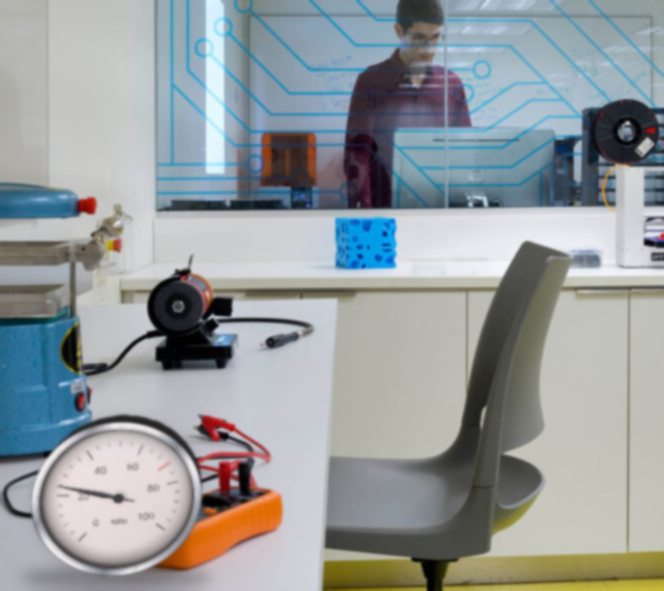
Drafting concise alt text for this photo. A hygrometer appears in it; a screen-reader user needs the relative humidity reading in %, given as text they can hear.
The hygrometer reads 24 %
